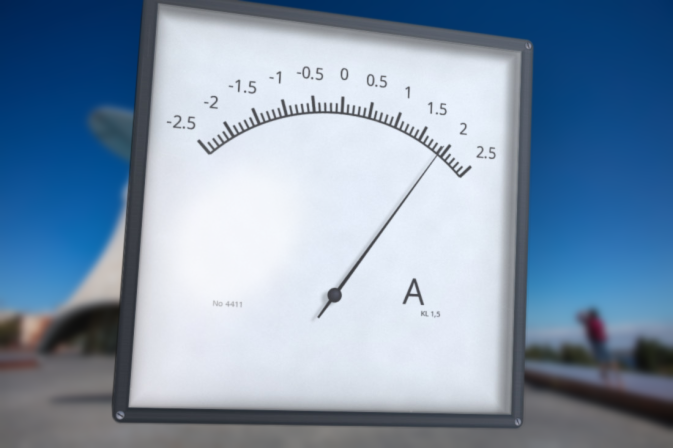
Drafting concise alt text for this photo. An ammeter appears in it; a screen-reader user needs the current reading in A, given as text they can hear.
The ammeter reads 1.9 A
